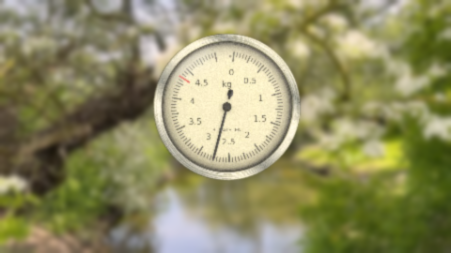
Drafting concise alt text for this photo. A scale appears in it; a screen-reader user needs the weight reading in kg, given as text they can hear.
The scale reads 2.75 kg
